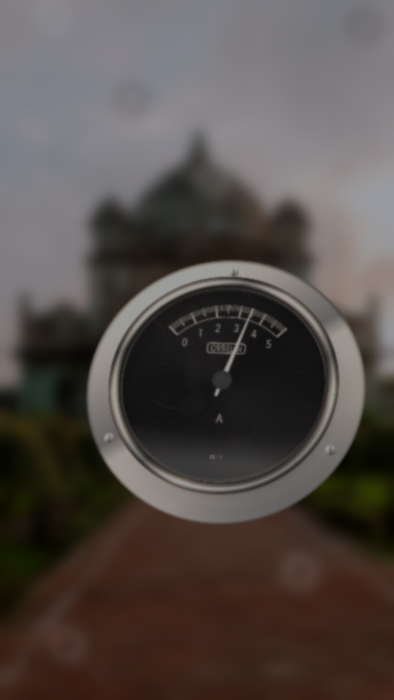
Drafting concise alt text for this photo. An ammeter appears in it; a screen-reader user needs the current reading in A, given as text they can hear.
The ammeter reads 3.5 A
